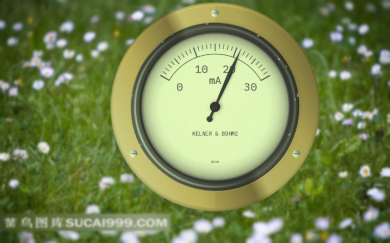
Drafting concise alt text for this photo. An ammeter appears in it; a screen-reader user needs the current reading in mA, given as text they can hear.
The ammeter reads 21 mA
